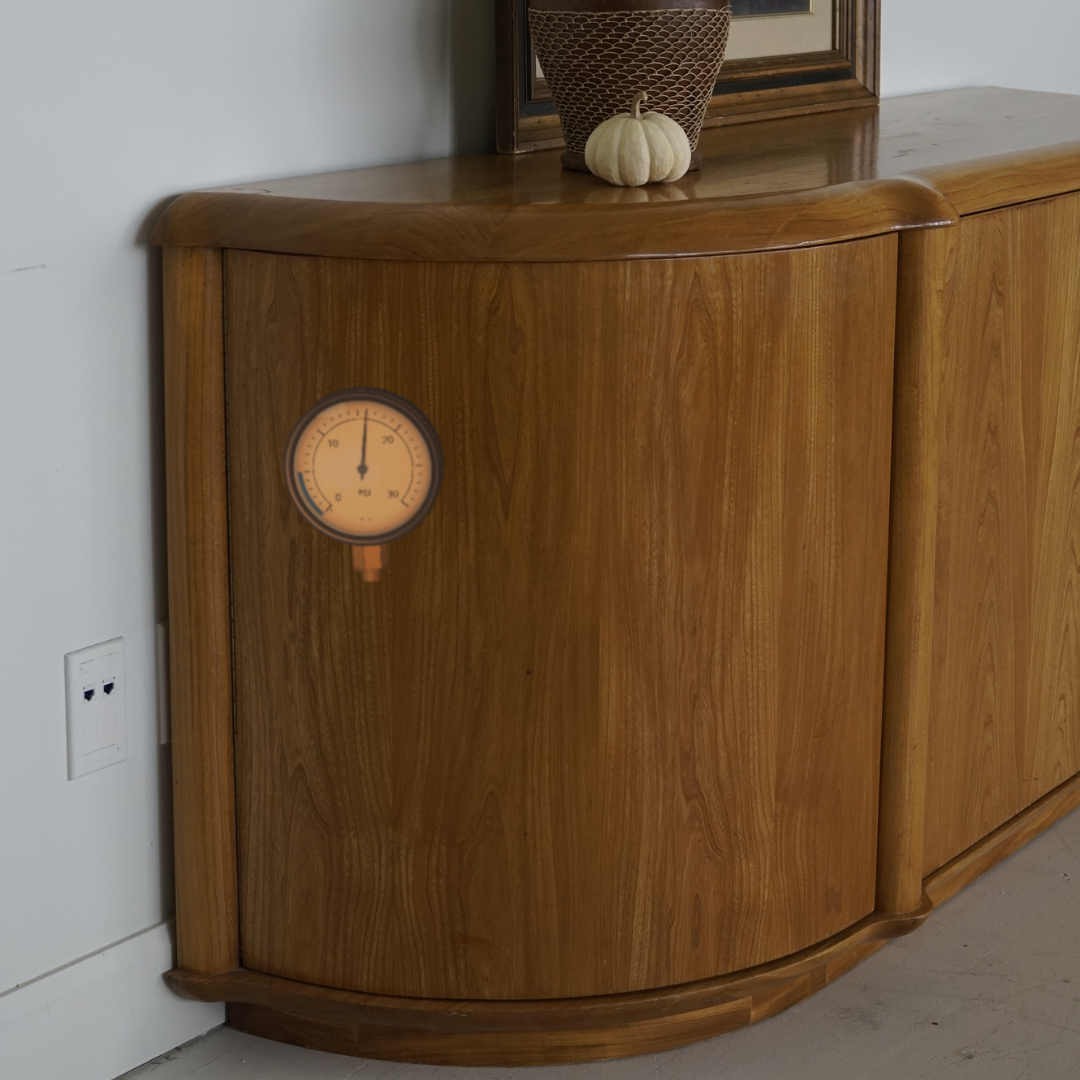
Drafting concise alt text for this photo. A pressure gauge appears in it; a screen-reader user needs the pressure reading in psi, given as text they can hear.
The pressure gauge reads 16 psi
